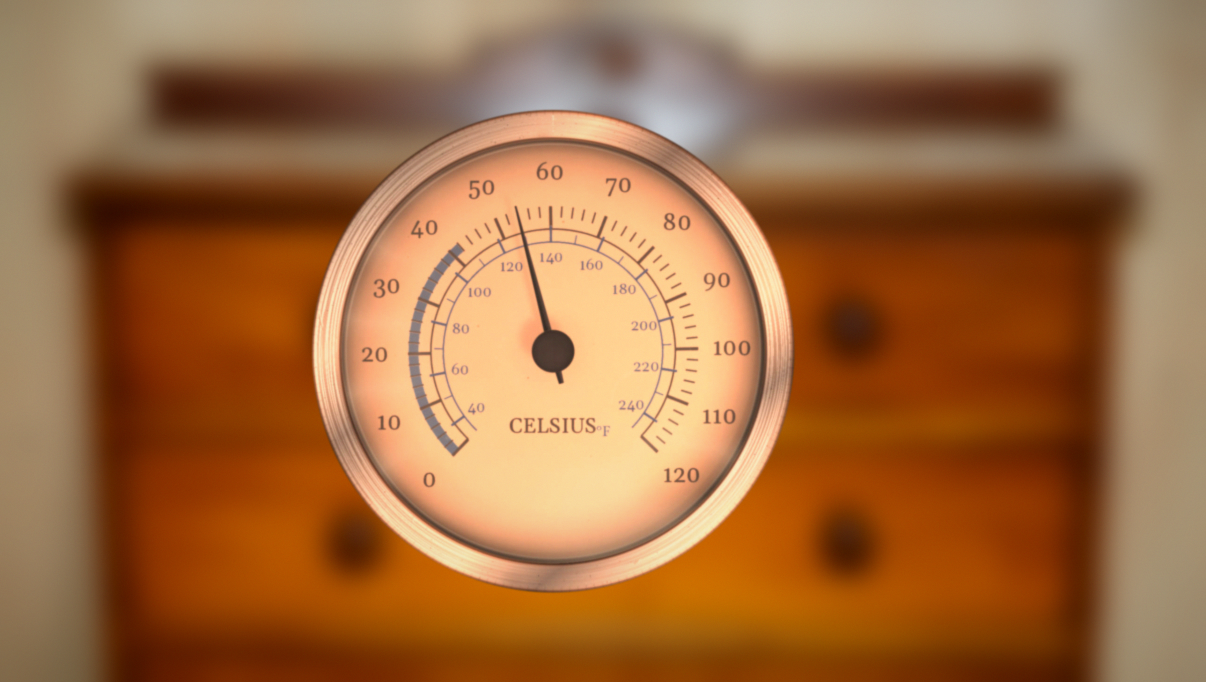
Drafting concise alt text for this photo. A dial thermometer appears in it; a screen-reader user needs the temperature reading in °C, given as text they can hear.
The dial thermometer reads 54 °C
